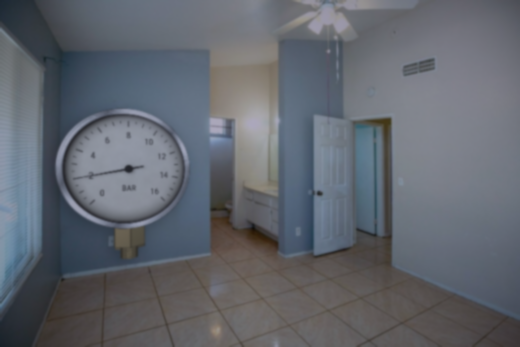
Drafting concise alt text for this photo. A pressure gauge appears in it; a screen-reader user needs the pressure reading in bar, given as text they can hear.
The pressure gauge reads 2 bar
